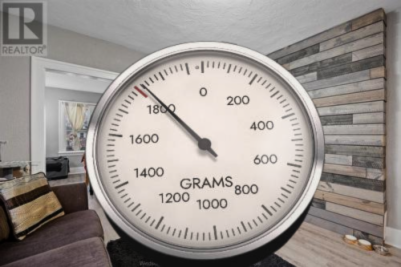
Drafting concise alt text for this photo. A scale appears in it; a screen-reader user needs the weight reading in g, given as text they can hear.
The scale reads 1820 g
